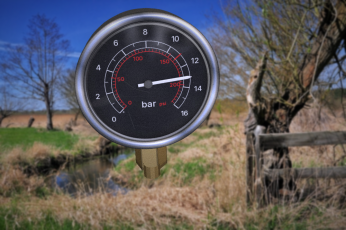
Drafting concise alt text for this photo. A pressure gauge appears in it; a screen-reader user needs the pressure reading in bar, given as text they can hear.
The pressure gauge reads 13 bar
